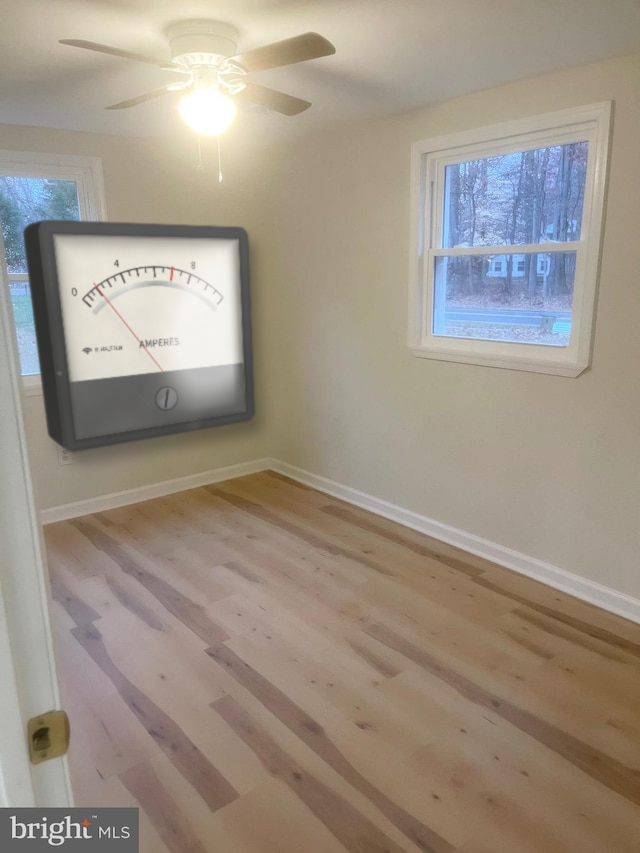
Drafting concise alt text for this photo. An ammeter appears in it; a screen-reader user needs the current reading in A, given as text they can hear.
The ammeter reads 2 A
